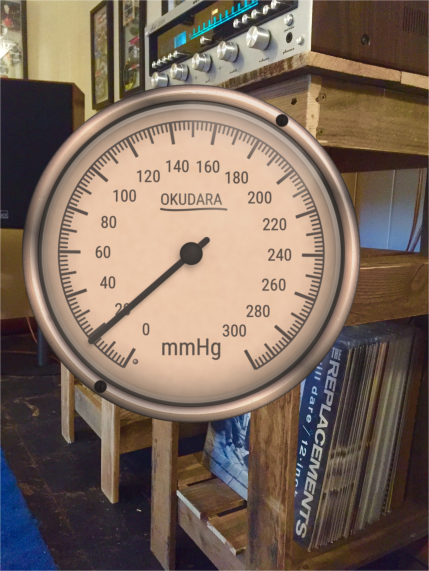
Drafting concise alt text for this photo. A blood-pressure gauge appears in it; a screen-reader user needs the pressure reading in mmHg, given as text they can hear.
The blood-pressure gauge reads 18 mmHg
